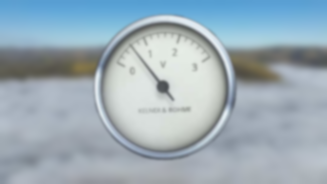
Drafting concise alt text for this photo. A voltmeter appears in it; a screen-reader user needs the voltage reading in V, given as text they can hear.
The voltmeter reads 0.6 V
